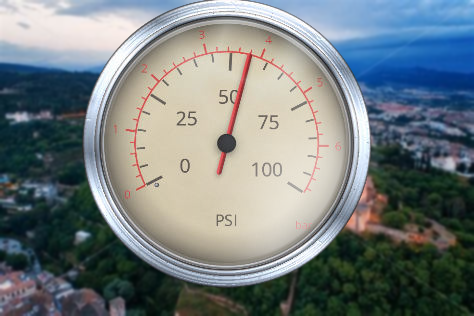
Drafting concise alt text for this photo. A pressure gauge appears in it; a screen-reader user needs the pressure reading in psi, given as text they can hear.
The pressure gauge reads 55 psi
